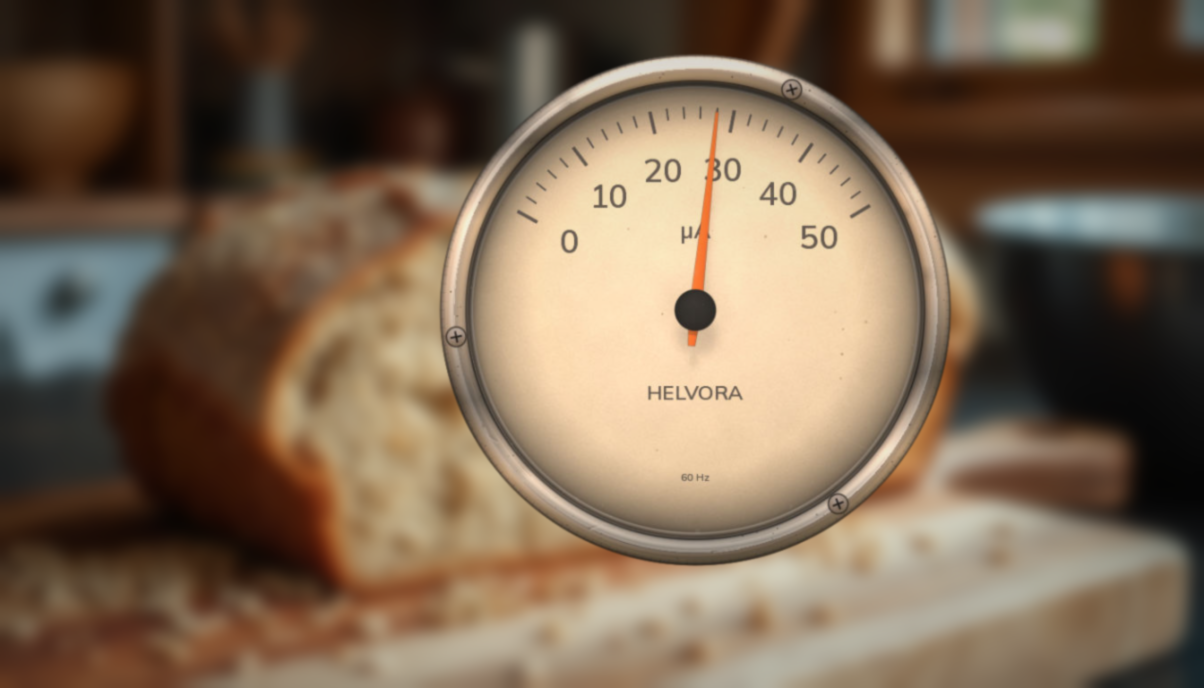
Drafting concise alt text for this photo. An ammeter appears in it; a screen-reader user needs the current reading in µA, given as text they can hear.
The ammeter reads 28 µA
